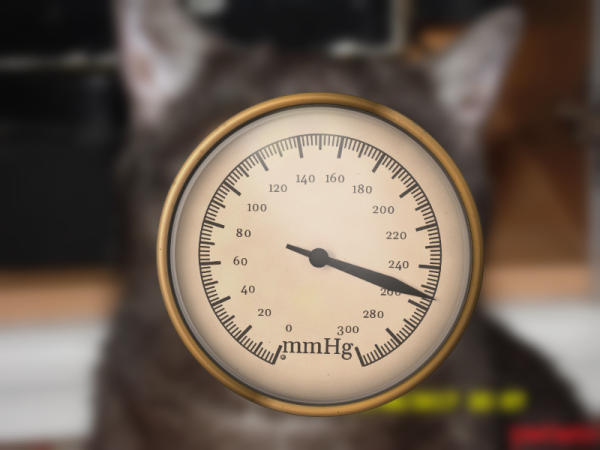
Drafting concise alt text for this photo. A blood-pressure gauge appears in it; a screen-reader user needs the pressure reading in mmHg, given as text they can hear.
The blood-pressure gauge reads 254 mmHg
